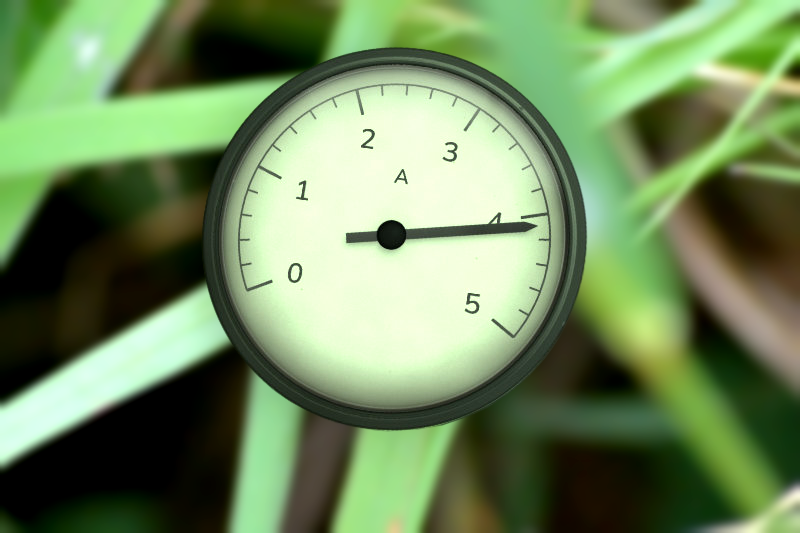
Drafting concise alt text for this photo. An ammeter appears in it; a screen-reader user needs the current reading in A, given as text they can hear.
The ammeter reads 4.1 A
